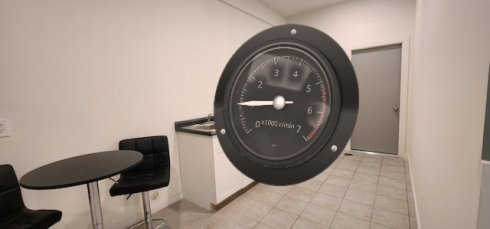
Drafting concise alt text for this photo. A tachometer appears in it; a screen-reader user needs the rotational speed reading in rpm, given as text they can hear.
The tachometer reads 1000 rpm
